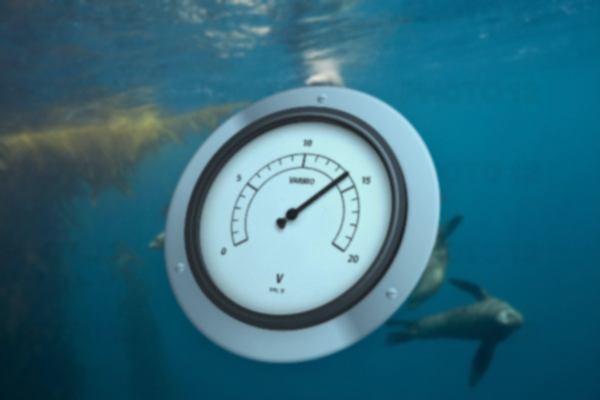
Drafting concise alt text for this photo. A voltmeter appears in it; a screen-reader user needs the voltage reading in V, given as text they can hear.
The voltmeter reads 14 V
